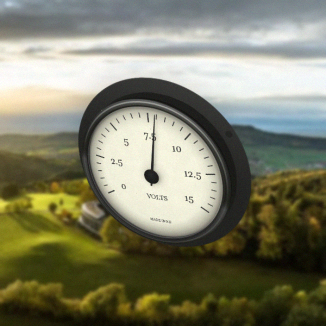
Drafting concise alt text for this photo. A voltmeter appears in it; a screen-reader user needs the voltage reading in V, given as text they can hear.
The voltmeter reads 8 V
